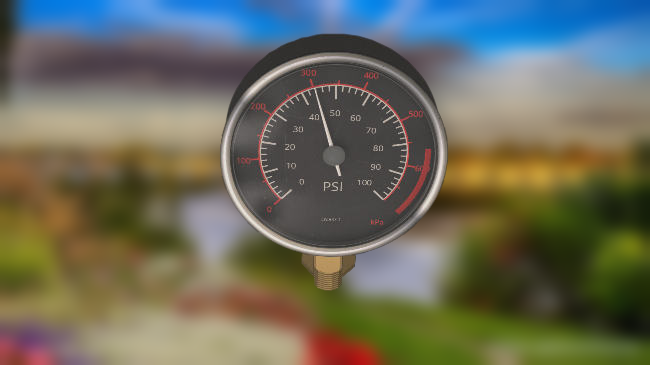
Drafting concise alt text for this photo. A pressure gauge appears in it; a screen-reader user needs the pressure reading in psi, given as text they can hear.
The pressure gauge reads 44 psi
